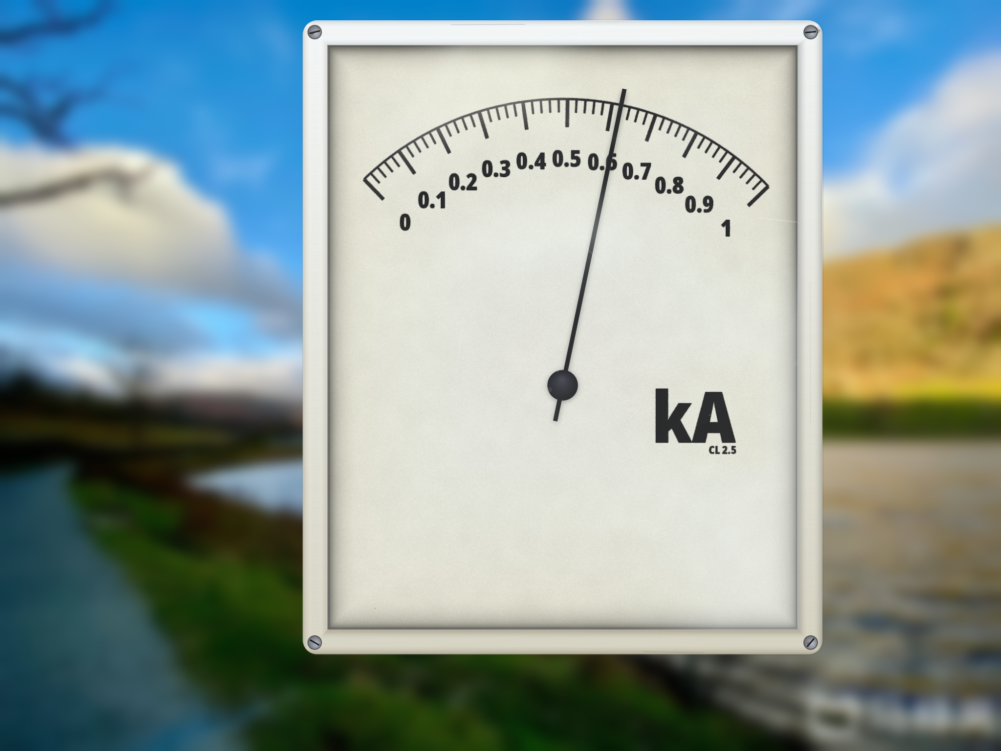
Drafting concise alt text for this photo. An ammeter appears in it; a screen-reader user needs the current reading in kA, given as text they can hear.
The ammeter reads 0.62 kA
